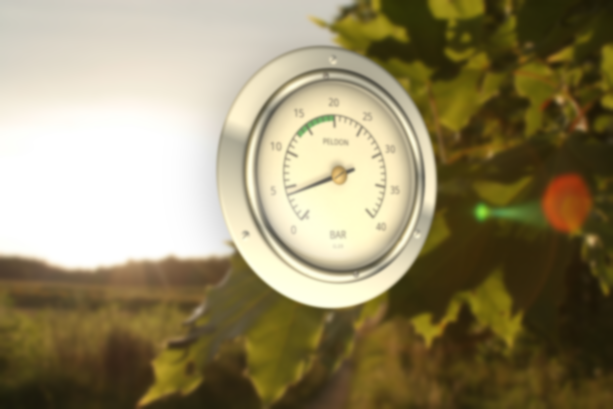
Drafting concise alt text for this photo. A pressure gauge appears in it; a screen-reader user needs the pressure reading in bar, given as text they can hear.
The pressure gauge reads 4 bar
